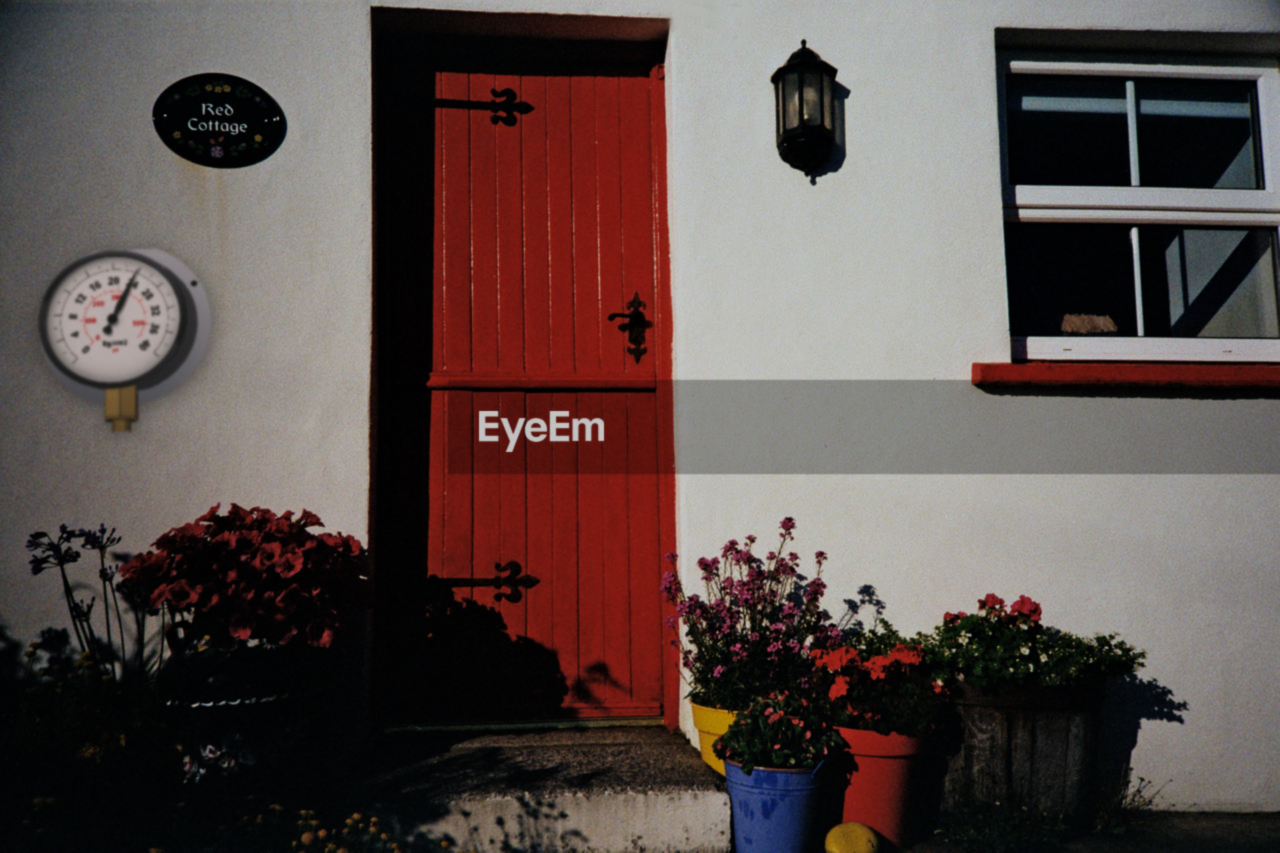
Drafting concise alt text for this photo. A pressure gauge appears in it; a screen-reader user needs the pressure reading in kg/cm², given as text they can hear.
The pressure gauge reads 24 kg/cm²
